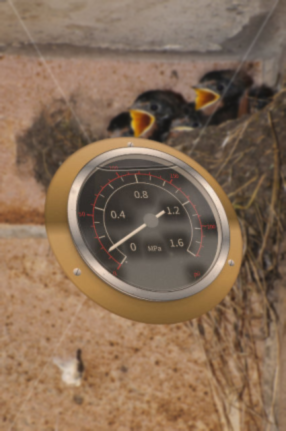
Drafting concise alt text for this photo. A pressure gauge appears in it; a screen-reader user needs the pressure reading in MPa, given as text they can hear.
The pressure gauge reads 0.1 MPa
